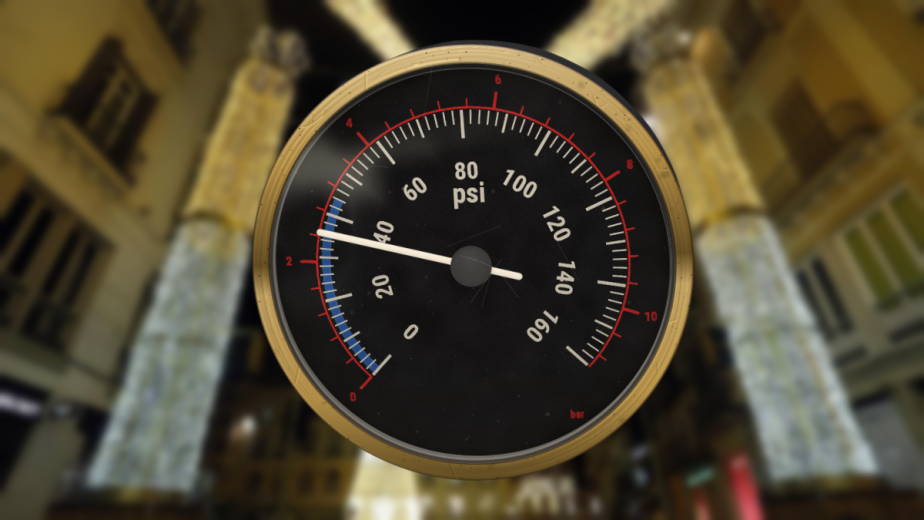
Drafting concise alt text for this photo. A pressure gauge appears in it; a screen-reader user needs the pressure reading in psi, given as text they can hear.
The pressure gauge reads 36 psi
